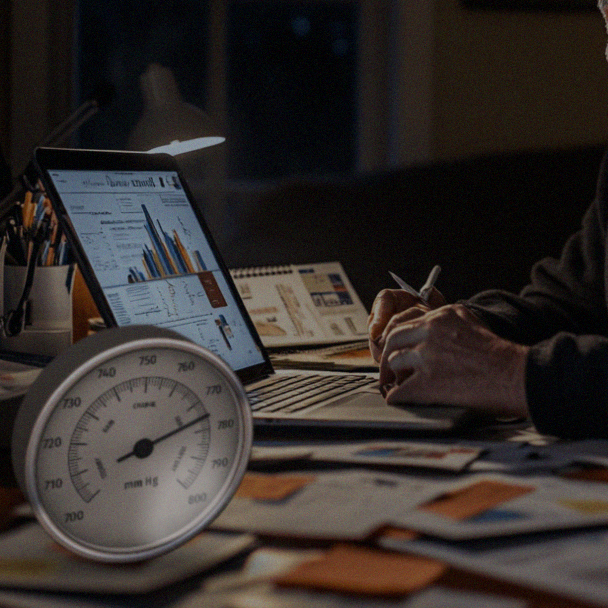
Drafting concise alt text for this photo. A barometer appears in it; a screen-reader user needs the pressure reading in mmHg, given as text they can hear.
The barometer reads 775 mmHg
